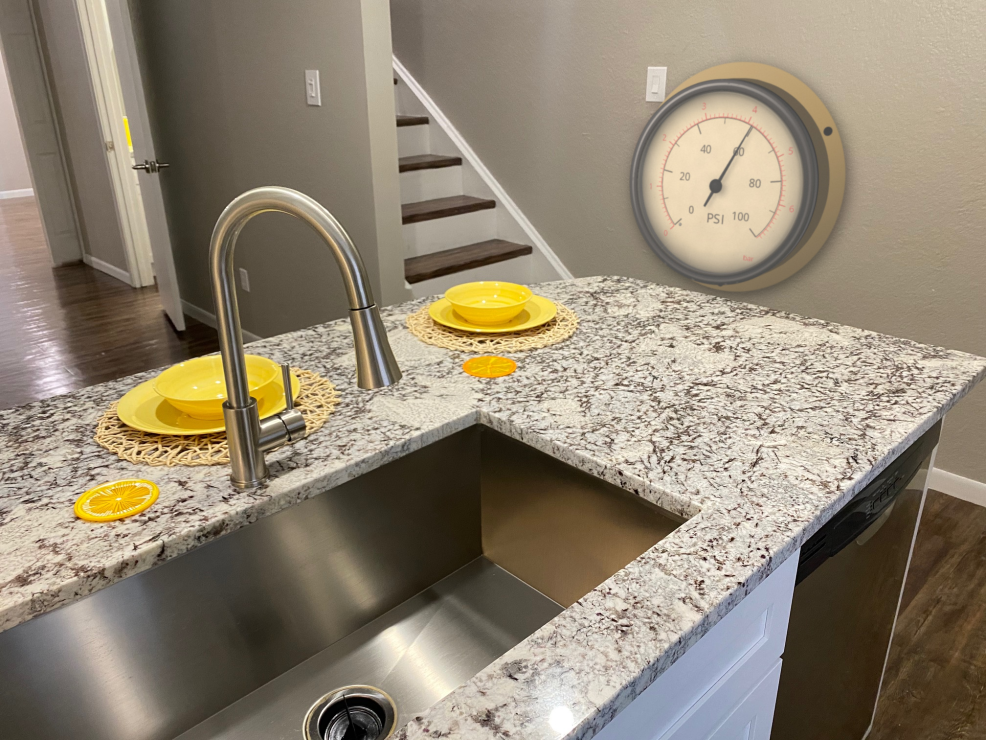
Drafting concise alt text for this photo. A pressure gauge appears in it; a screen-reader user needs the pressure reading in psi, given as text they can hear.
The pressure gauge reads 60 psi
